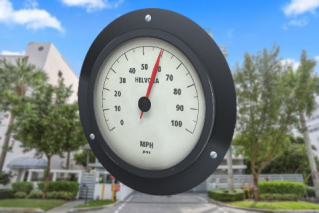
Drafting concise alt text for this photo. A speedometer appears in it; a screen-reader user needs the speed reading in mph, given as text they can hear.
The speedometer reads 60 mph
